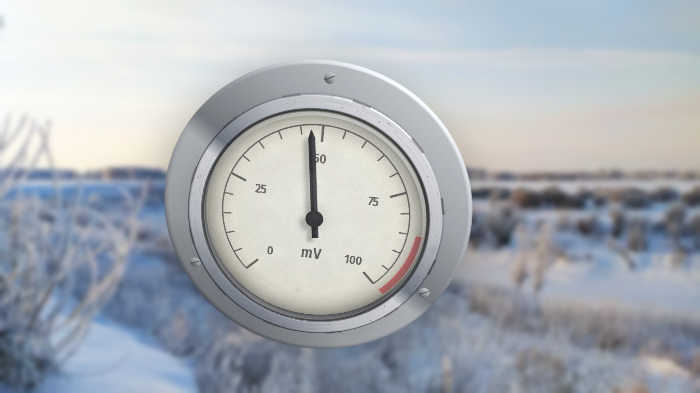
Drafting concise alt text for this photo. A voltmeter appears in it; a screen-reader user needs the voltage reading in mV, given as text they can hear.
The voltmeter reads 47.5 mV
